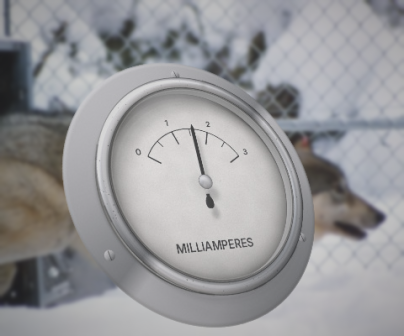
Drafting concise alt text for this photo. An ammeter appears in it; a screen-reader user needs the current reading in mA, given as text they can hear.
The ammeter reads 1.5 mA
